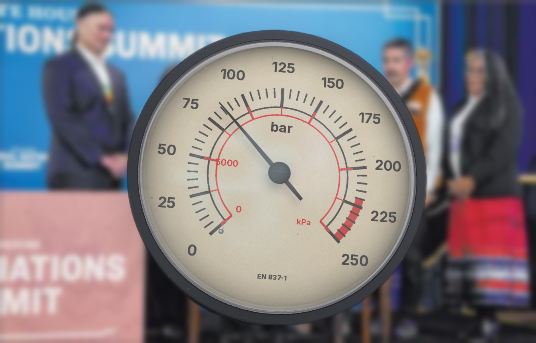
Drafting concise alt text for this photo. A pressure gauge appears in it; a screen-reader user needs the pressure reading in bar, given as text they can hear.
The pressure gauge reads 85 bar
